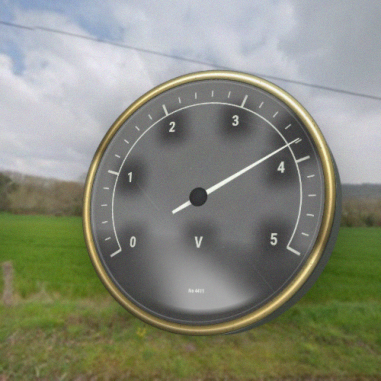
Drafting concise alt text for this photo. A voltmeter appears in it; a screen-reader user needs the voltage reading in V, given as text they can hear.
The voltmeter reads 3.8 V
